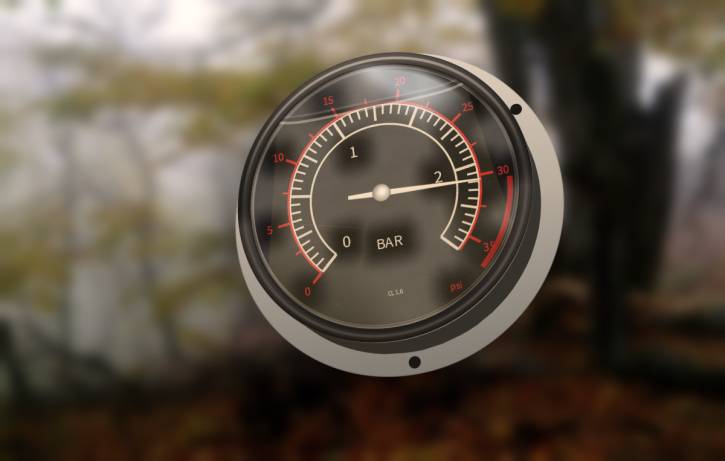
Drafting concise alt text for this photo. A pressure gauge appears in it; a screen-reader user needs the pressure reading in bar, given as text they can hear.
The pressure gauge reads 2.1 bar
